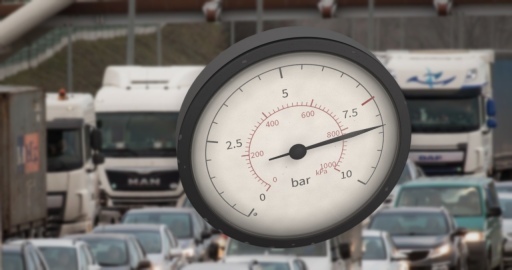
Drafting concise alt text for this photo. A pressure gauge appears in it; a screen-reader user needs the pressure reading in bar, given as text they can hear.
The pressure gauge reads 8.25 bar
